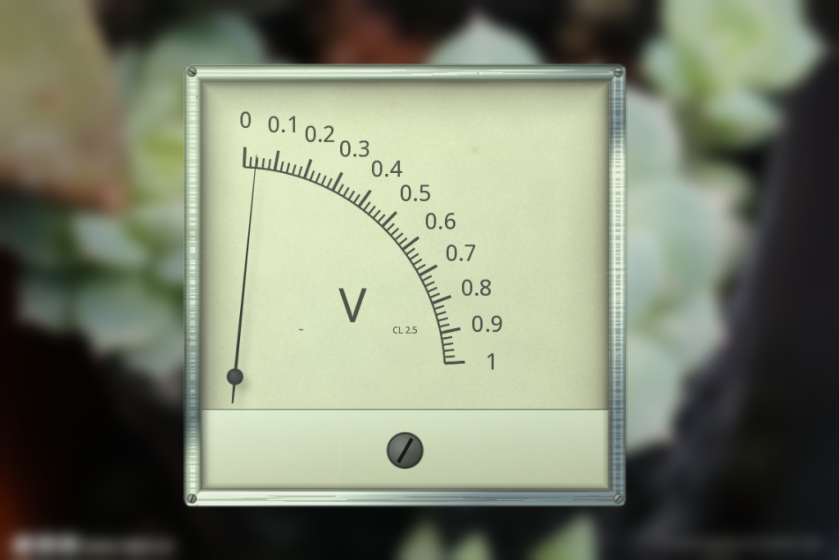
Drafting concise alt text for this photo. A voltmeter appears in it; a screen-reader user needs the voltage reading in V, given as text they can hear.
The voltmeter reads 0.04 V
